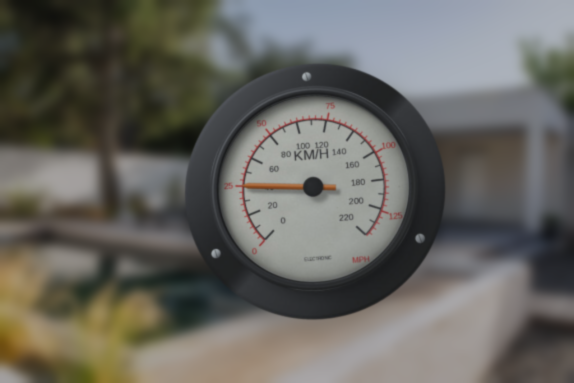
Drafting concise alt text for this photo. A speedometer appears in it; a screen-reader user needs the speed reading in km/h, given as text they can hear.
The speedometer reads 40 km/h
